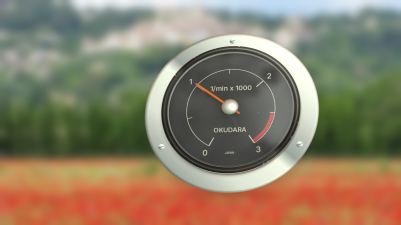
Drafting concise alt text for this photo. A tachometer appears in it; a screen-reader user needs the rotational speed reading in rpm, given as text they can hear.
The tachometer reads 1000 rpm
